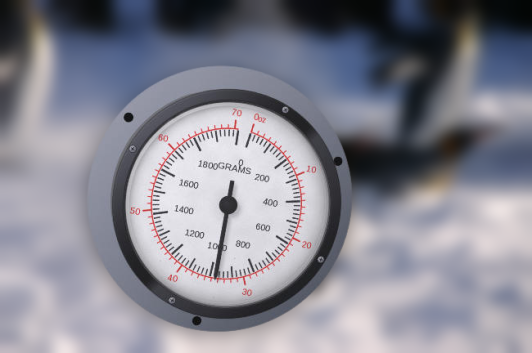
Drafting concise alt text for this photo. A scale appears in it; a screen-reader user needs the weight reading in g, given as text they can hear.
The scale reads 980 g
